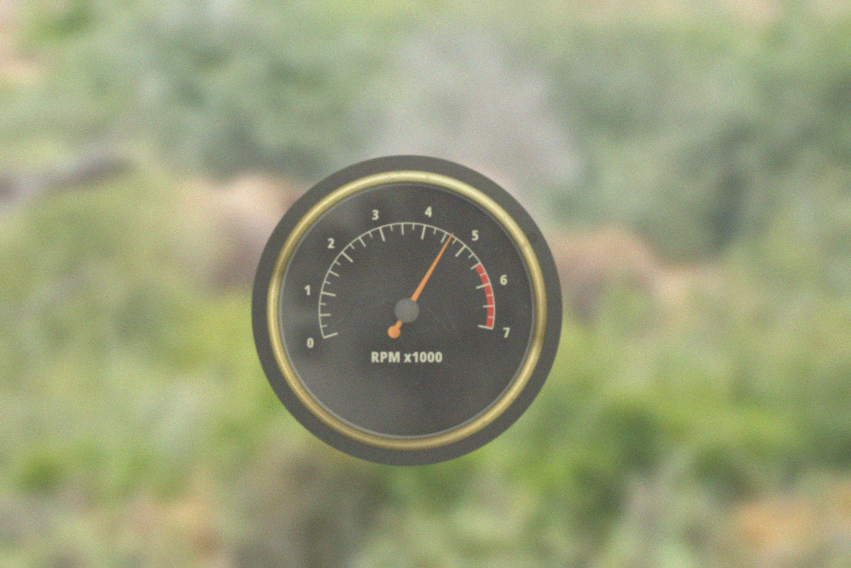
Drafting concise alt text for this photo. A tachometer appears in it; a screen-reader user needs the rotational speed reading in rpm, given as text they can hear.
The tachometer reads 4625 rpm
